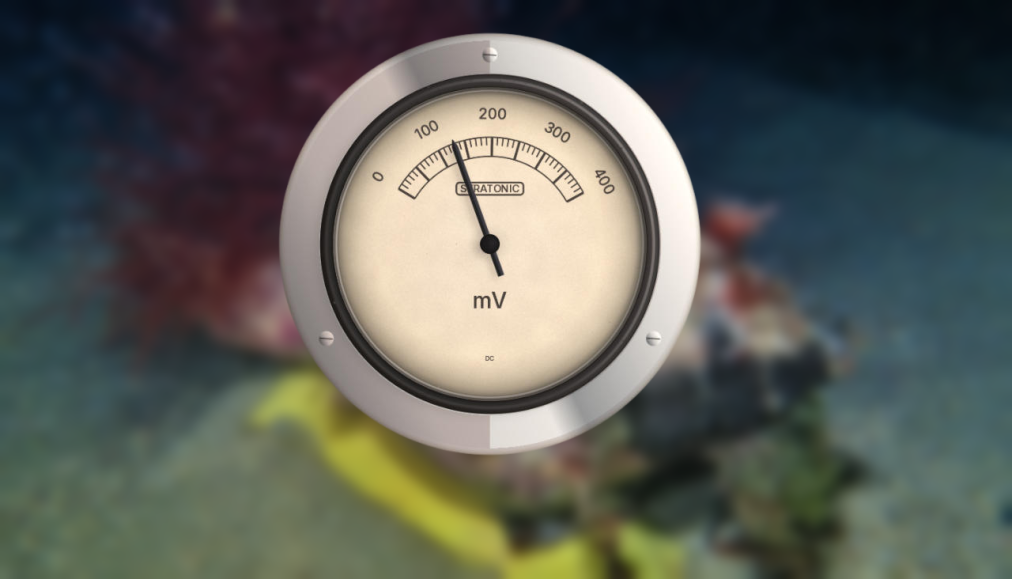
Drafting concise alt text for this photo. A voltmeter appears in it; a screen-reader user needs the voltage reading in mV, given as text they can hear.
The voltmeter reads 130 mV
